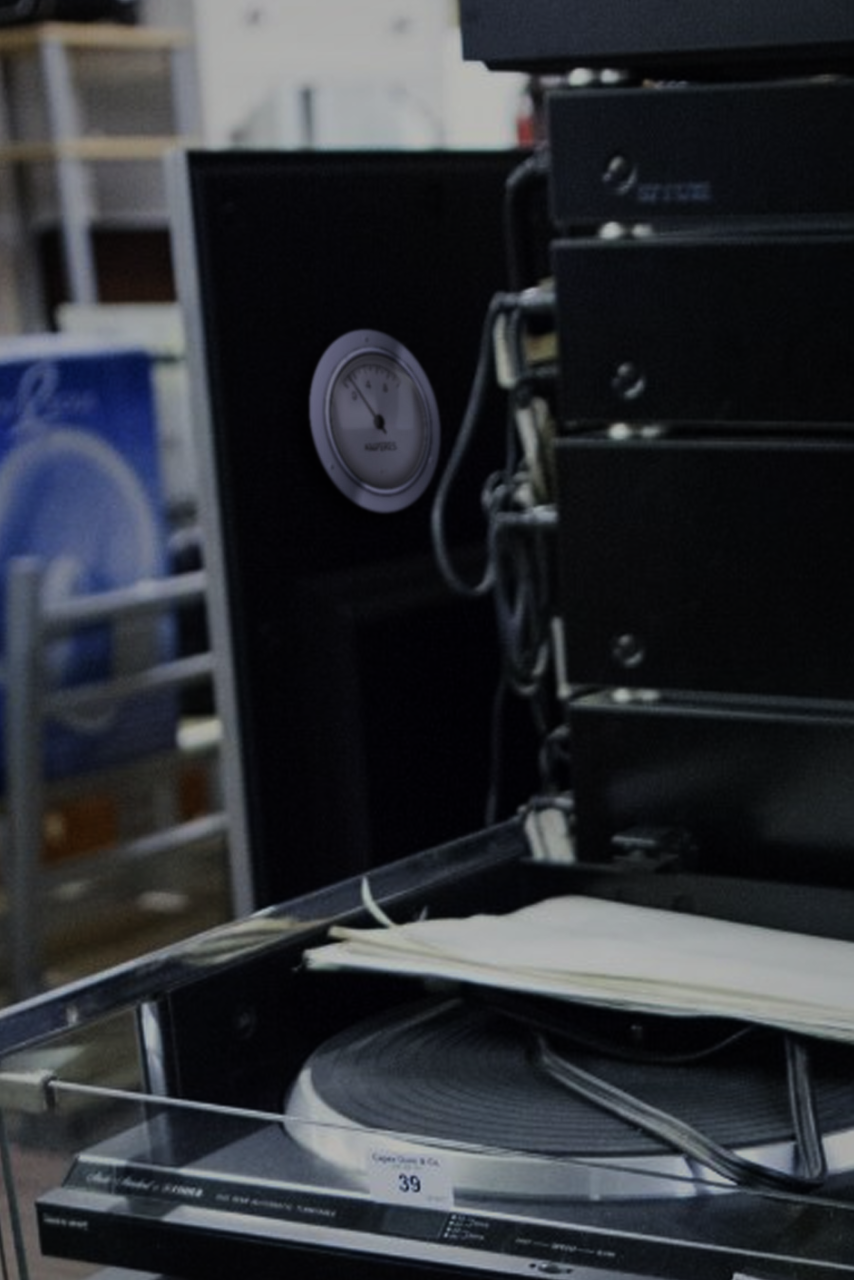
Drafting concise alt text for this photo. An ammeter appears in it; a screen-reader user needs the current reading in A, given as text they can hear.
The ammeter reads 1 A
